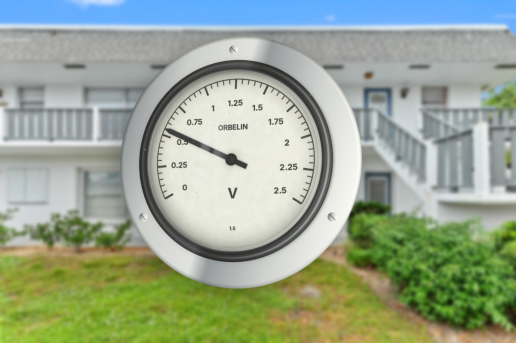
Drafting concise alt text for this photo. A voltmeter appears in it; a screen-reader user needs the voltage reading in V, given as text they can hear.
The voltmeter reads 0.55 V
